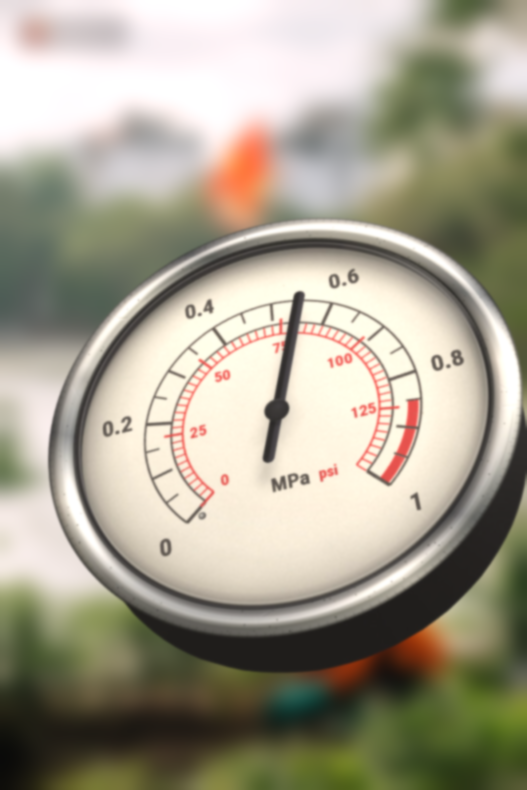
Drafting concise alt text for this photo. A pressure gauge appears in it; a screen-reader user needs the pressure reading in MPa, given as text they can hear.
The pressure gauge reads 0.55 MPa
